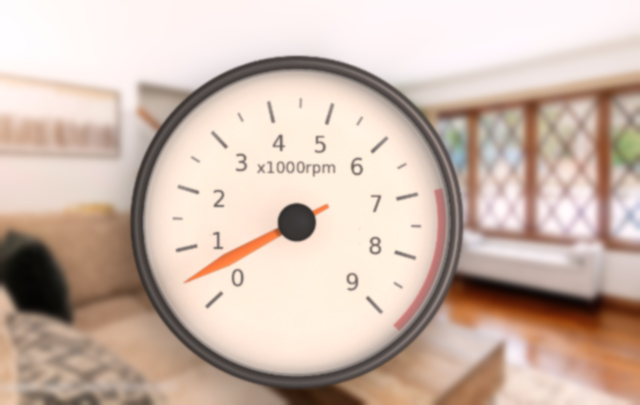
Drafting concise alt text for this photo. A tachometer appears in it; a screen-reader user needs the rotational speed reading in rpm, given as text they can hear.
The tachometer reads 500 rpm
